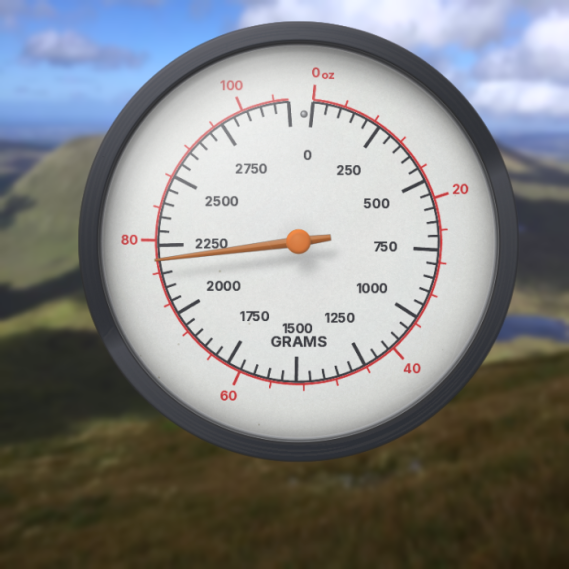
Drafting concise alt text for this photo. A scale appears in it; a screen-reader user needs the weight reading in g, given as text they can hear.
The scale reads 2200 g
